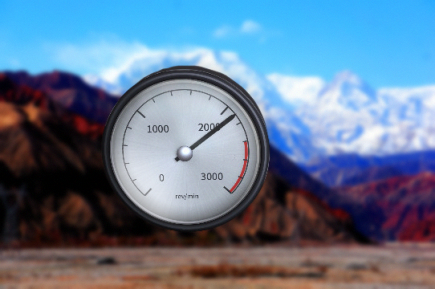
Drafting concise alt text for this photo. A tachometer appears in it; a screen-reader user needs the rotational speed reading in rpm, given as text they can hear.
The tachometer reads 2100 rpm
